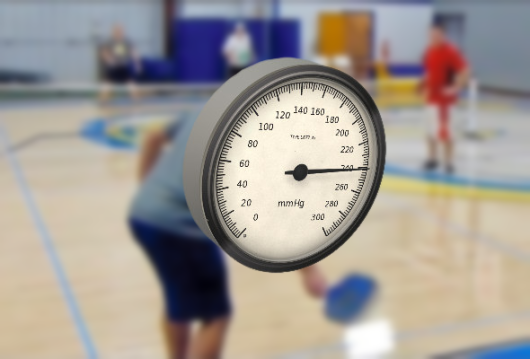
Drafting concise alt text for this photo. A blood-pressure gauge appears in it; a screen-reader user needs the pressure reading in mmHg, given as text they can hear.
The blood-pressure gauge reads 240 mmHg
